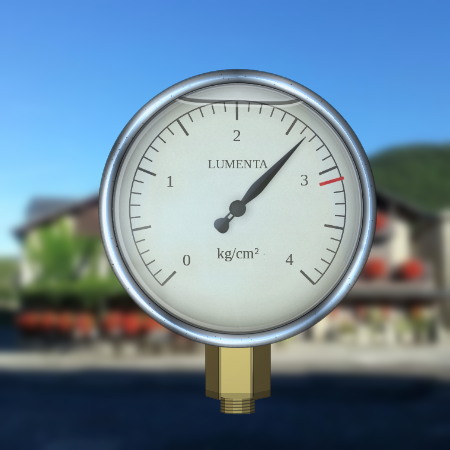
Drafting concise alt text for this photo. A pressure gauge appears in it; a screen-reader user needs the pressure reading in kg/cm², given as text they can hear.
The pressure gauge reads 2.65 kg/cm²
